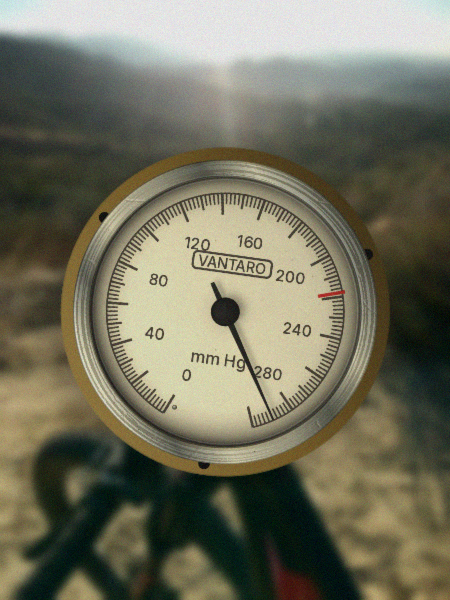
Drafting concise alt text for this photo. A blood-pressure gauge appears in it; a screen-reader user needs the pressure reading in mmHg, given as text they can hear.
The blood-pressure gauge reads 290 mmHg
